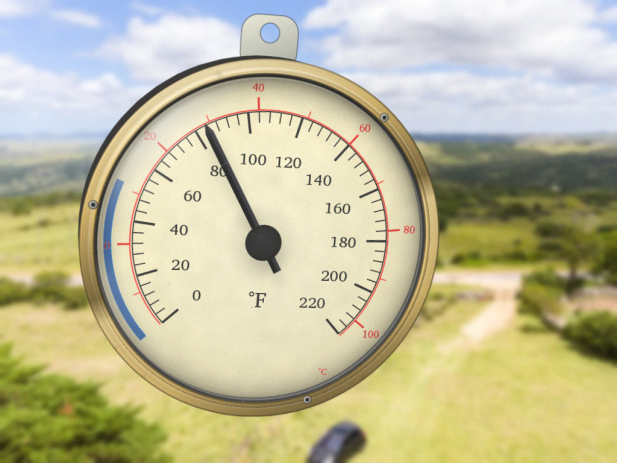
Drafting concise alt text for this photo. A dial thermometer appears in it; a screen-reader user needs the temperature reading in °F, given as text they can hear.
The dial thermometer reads 84 °F
